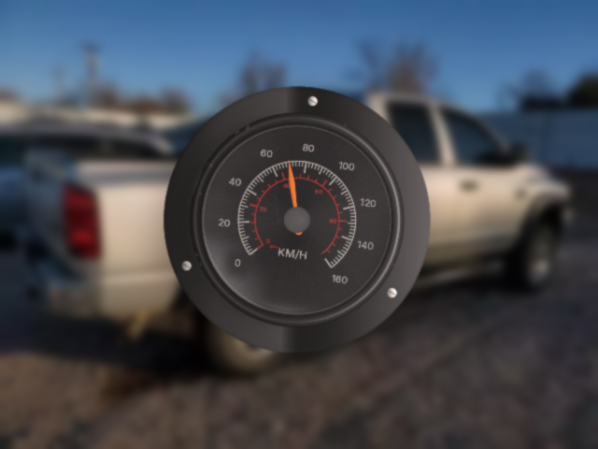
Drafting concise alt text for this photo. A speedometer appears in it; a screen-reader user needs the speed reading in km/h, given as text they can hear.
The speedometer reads 70 km/h
